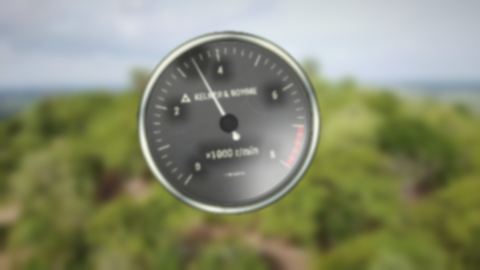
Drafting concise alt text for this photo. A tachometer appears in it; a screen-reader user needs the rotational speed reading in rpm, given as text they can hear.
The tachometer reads 3400 rpm
